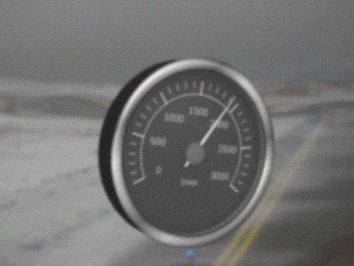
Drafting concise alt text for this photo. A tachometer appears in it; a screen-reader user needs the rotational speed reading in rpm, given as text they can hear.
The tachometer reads 1900 rpm
